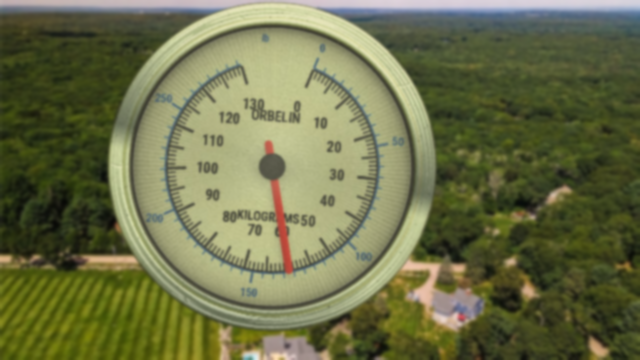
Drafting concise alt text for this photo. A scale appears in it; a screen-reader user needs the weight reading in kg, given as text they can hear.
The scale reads 60 kg
